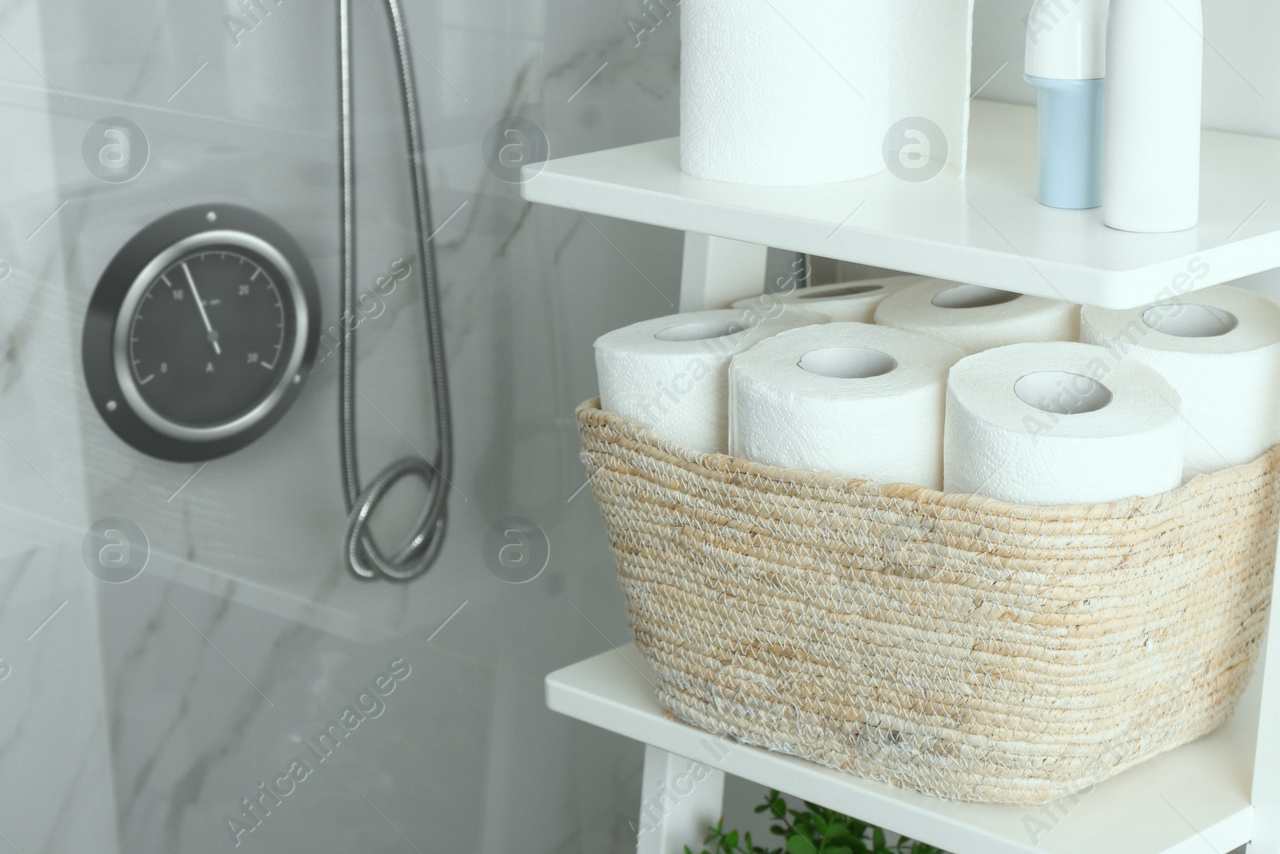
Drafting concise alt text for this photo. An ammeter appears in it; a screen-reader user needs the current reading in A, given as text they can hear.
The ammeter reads 12 A
